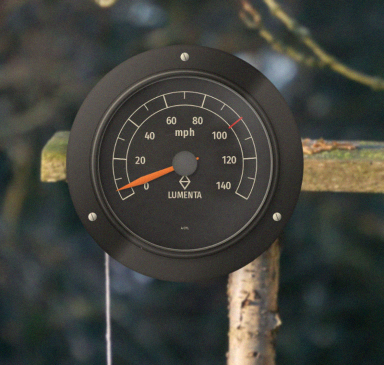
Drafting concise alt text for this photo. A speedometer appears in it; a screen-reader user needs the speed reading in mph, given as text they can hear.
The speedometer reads 5 mph
